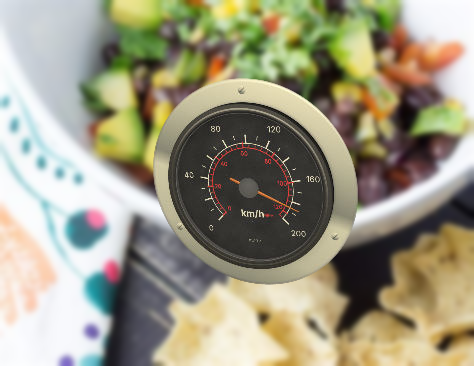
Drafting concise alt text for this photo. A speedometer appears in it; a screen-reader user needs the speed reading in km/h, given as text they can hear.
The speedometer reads 185 km/h
